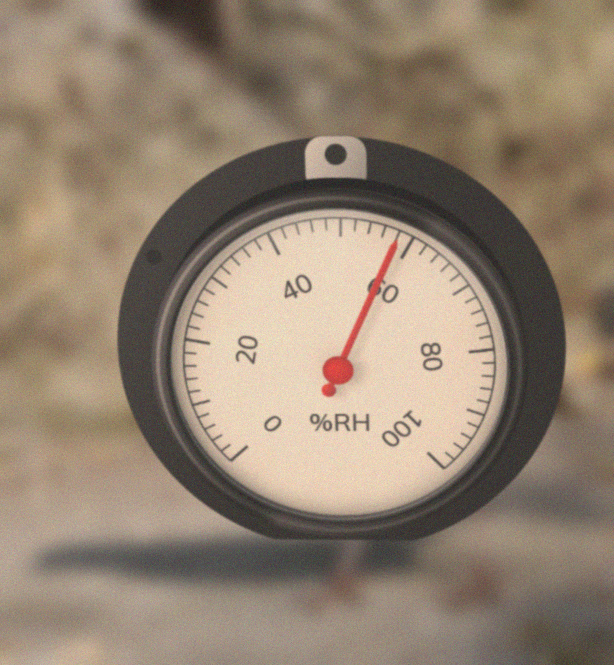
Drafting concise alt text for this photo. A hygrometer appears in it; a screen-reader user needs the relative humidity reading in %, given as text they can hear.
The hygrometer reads 58 %
